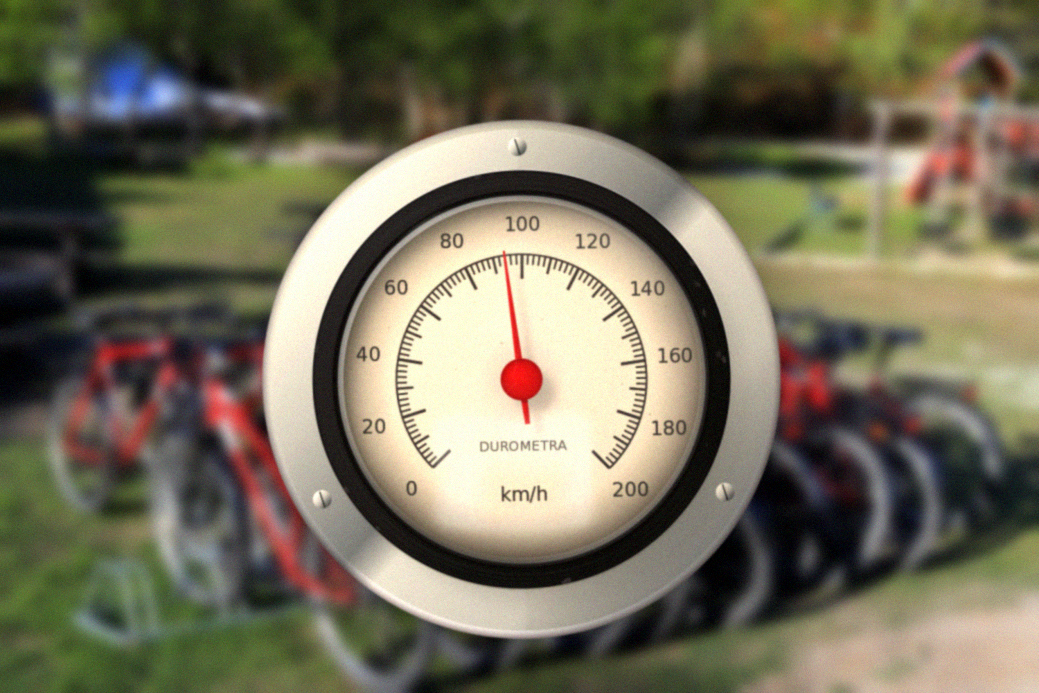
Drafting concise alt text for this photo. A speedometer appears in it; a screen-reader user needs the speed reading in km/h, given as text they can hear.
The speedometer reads 94 km/h
